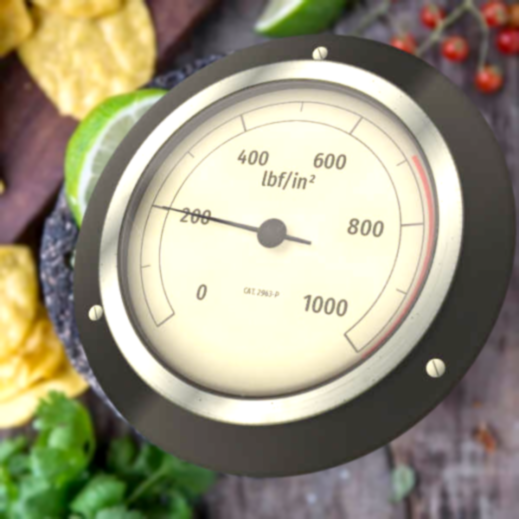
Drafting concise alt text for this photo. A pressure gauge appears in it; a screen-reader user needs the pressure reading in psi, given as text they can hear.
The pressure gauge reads 200 psi
